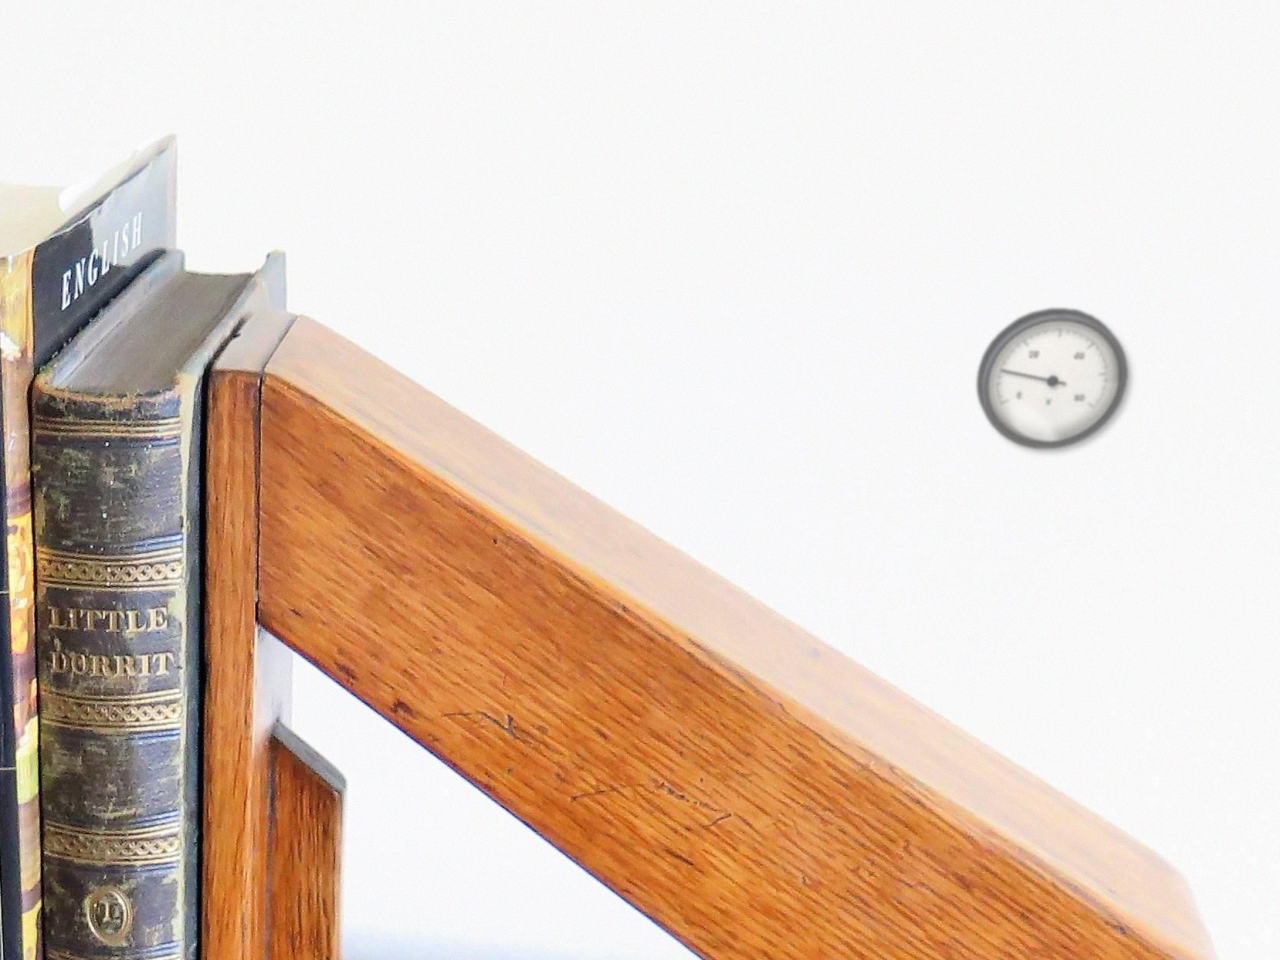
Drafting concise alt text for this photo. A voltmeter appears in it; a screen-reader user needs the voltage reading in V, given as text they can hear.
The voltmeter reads 10 V
